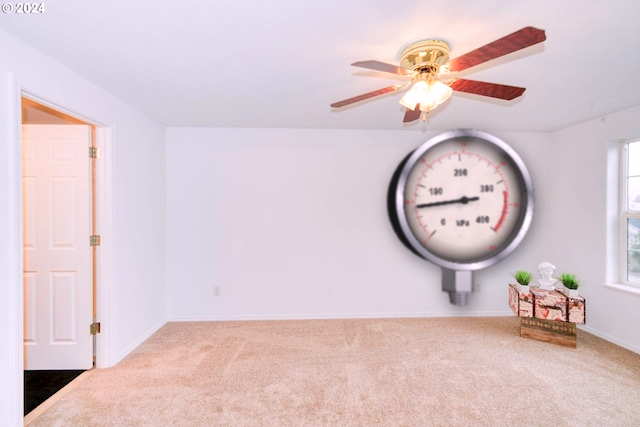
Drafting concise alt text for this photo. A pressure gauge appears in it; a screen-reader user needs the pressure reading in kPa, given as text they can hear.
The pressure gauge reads 60 kPa
